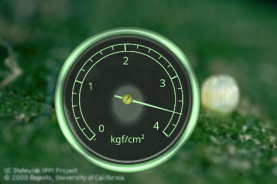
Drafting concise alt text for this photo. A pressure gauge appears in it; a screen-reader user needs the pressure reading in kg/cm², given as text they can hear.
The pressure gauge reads 3.6 kg/cm²
